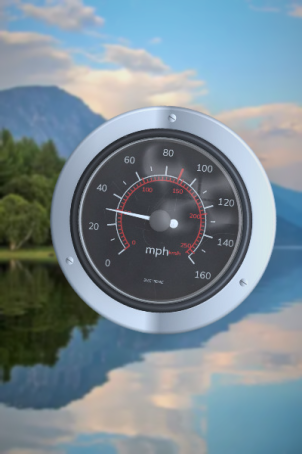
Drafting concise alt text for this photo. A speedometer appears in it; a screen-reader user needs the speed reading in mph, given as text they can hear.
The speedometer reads 30 mph
